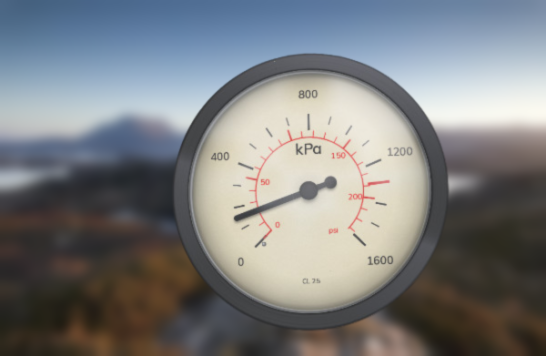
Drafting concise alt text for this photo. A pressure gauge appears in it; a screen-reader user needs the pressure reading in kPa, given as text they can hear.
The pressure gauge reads 150 kPa
